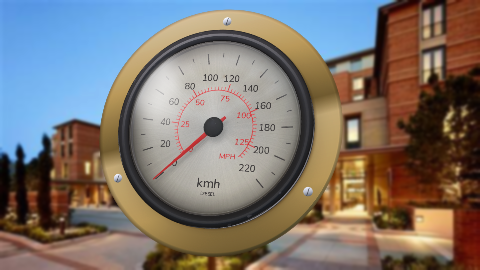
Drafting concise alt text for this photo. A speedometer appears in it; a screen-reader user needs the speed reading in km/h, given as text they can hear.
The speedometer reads 0 km/h
